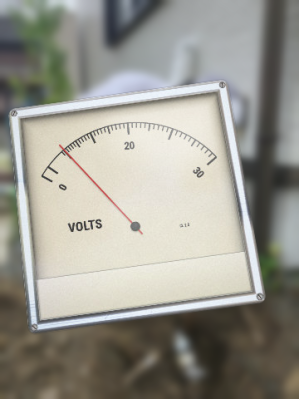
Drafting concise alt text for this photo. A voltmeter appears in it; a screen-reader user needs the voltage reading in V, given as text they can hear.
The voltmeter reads 10 V
